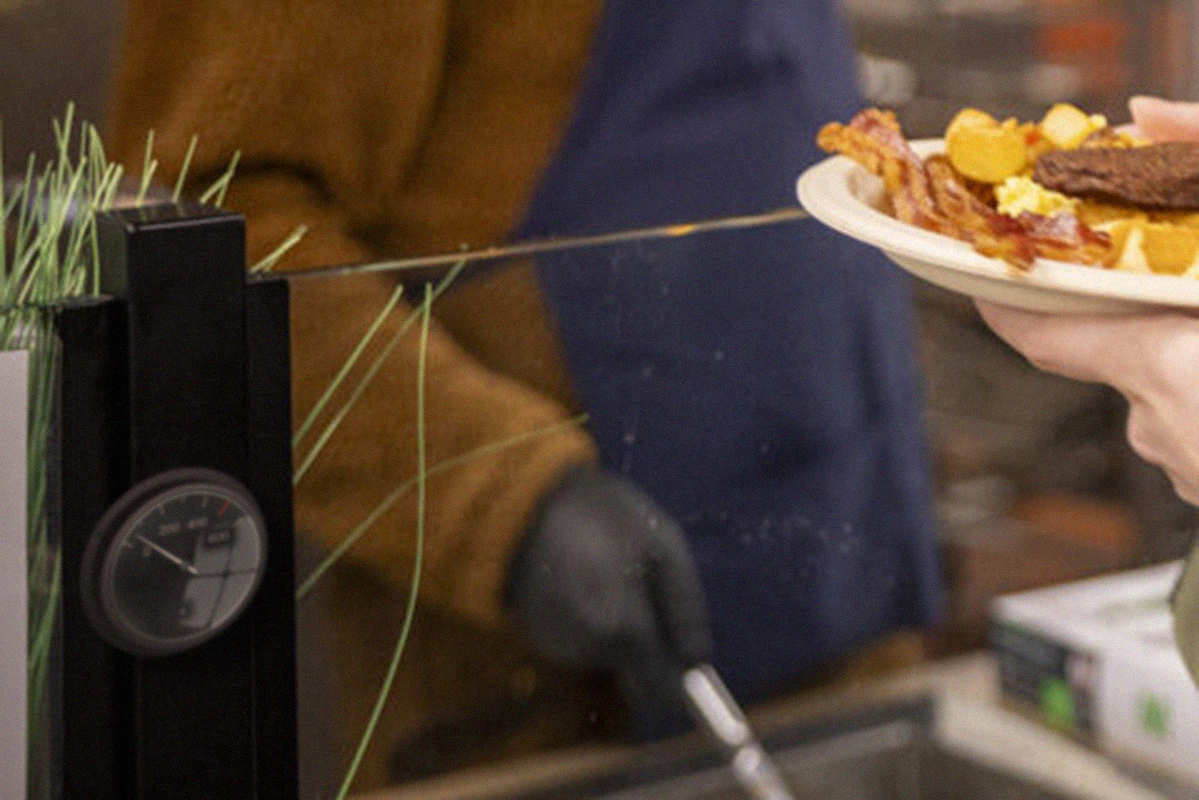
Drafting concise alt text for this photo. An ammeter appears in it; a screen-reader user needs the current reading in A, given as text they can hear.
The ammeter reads 50 A
